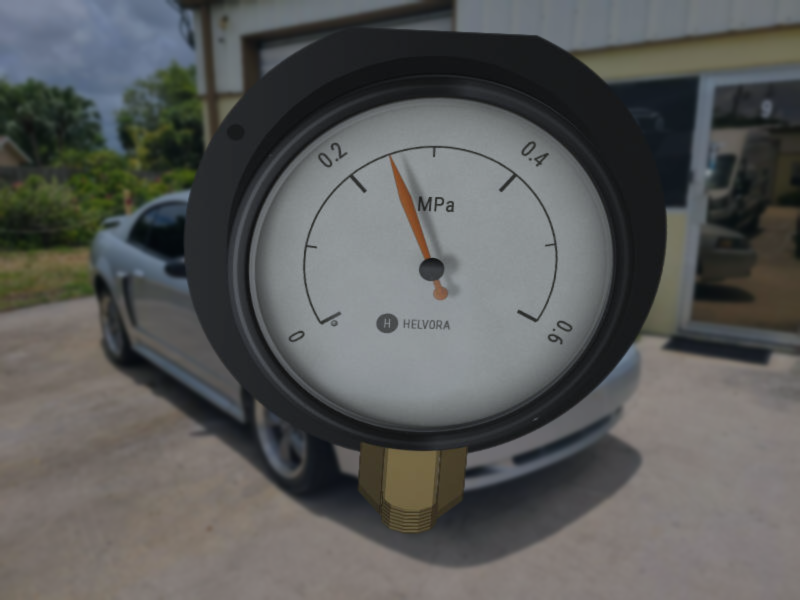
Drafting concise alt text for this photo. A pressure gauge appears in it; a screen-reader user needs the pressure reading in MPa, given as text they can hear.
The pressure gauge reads 0.25 MPa
